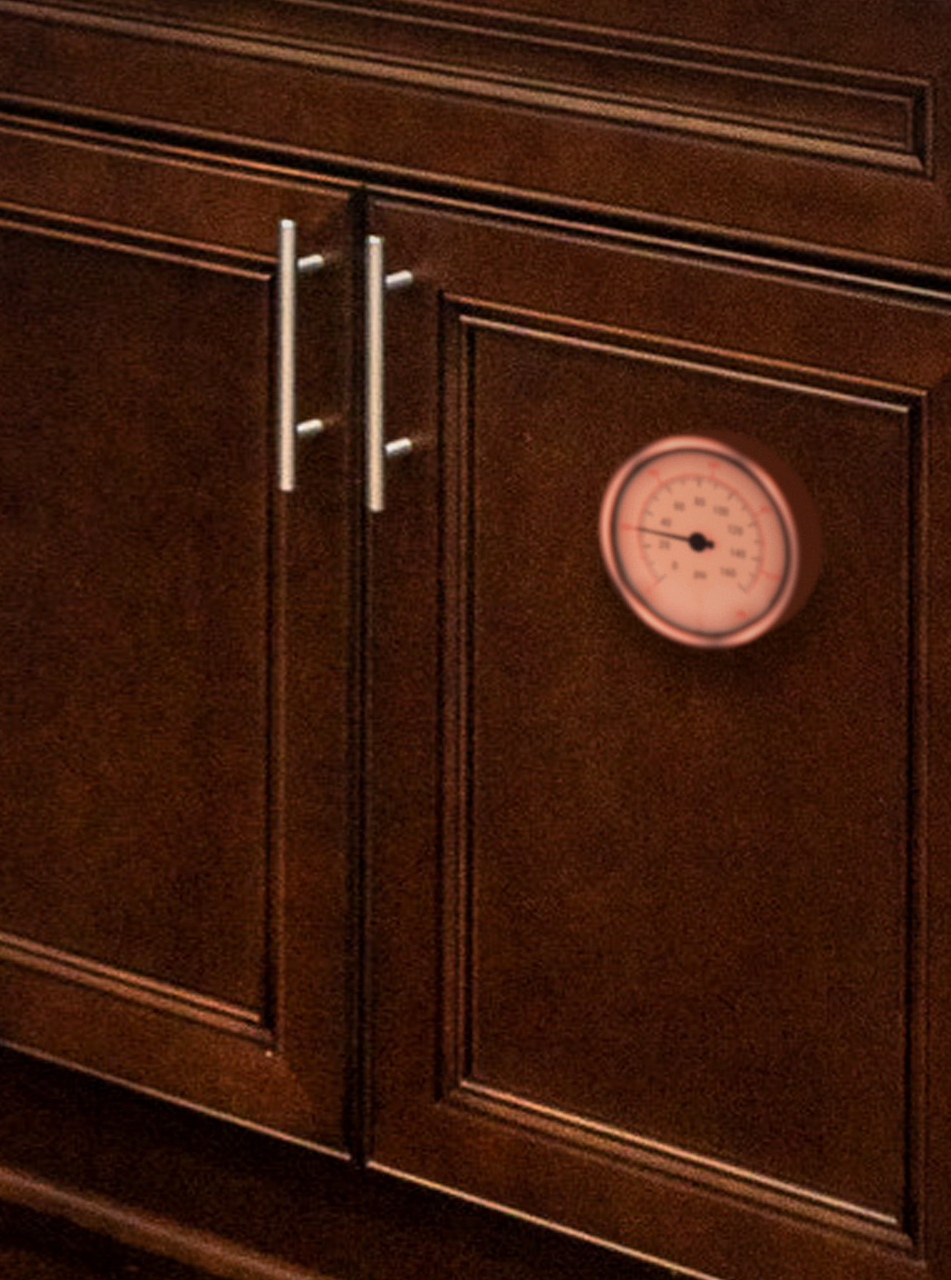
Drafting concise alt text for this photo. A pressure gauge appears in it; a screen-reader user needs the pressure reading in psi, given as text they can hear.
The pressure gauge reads 30 psi
